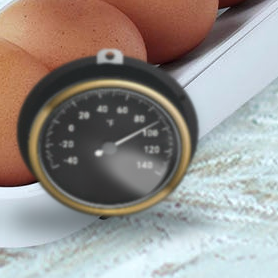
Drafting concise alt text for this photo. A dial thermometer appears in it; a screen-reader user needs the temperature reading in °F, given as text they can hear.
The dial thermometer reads 90 °F
